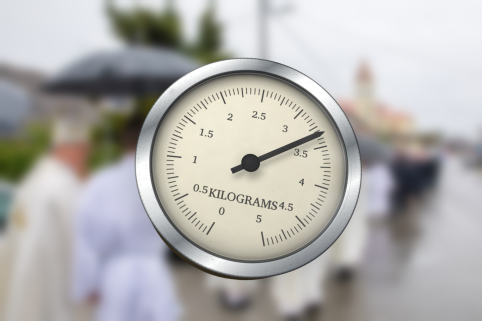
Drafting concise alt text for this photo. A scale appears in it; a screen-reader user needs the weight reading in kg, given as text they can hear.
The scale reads 3.35 kg
